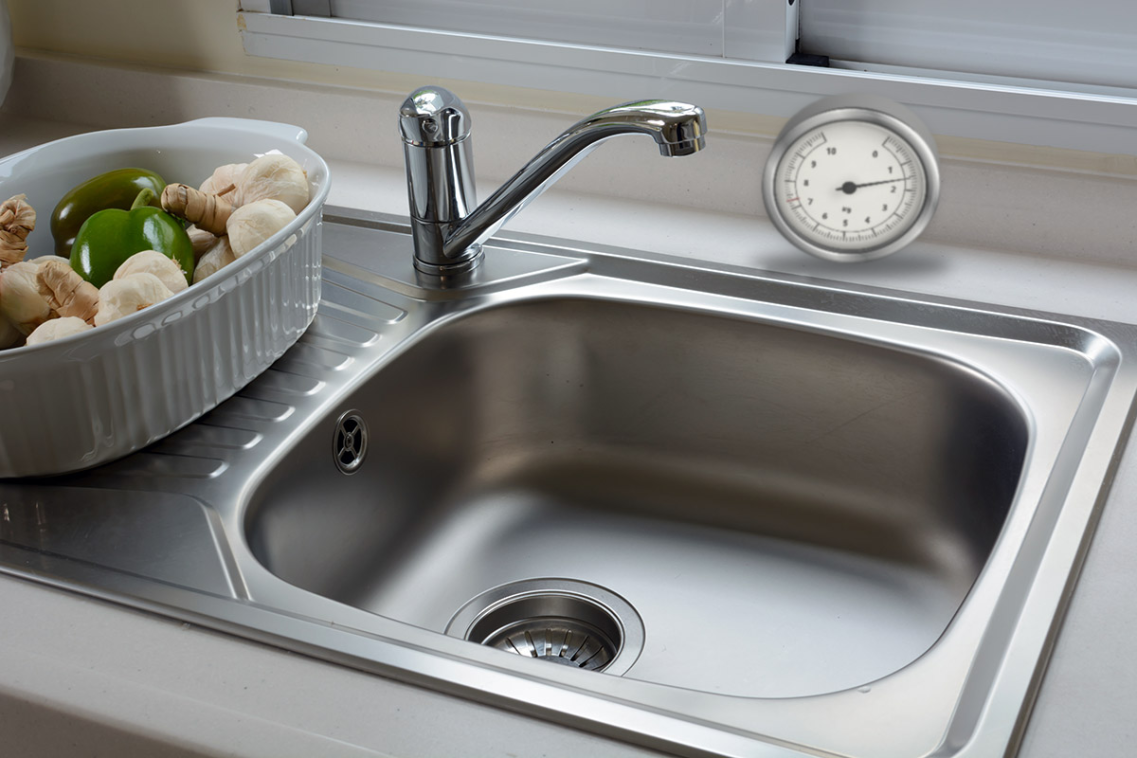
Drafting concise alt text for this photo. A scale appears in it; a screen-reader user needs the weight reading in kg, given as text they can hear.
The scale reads 1.5 kg
